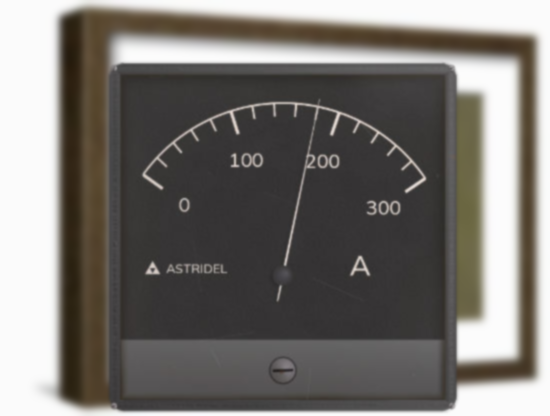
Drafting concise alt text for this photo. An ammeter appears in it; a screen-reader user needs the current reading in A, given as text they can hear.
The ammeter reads 180 A
